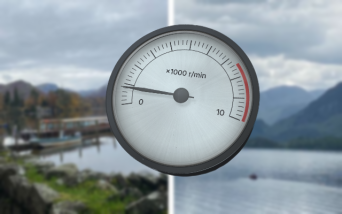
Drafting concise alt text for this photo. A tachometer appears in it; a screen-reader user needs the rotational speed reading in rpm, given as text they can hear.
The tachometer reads 800 rpm
